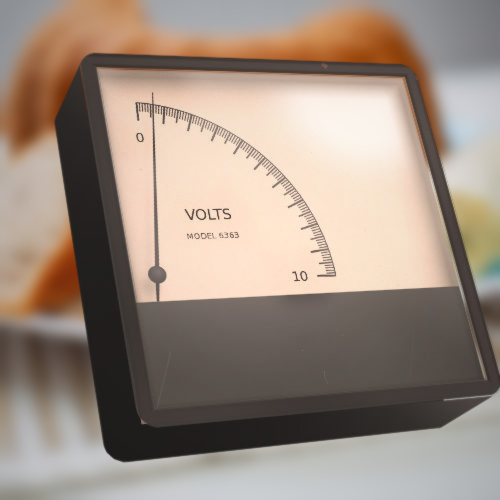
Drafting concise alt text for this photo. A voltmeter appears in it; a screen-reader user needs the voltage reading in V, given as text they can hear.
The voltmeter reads 0.5 V
